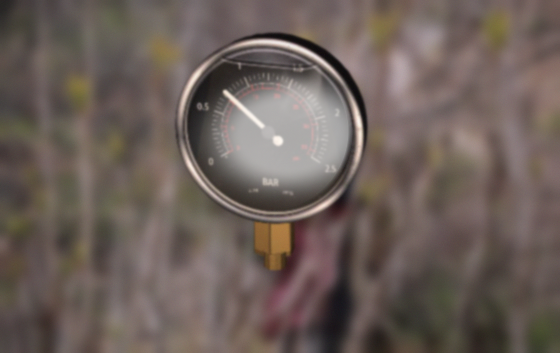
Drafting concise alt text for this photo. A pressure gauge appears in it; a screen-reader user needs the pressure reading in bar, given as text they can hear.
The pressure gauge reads 0.75 bar
